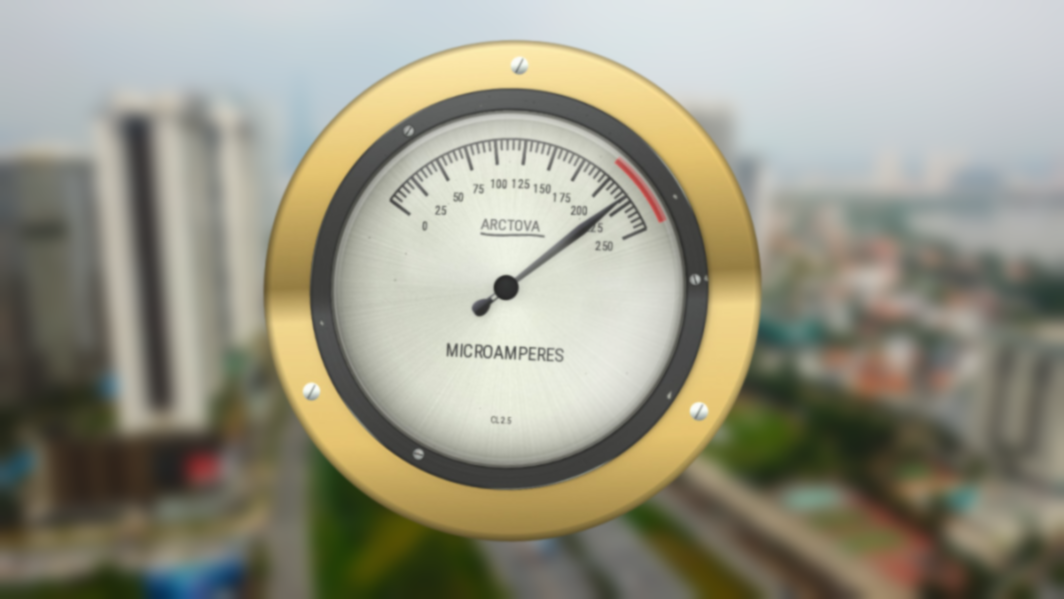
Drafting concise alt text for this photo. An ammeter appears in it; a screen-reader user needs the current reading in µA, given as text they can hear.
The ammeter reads 220 µA
